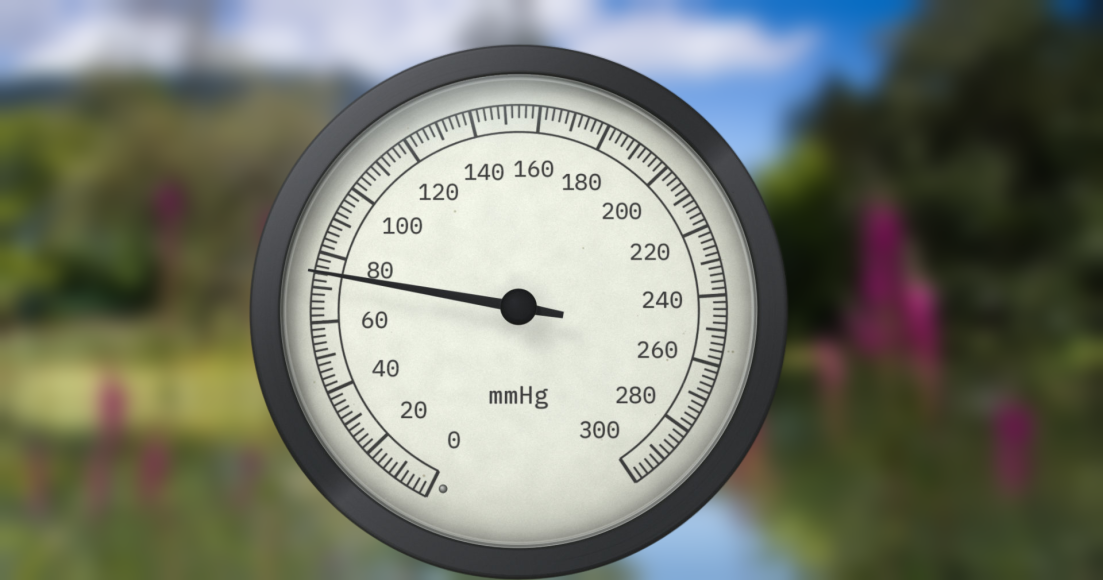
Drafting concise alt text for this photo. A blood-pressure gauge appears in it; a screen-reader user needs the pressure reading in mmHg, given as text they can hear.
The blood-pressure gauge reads 74 mmHg
